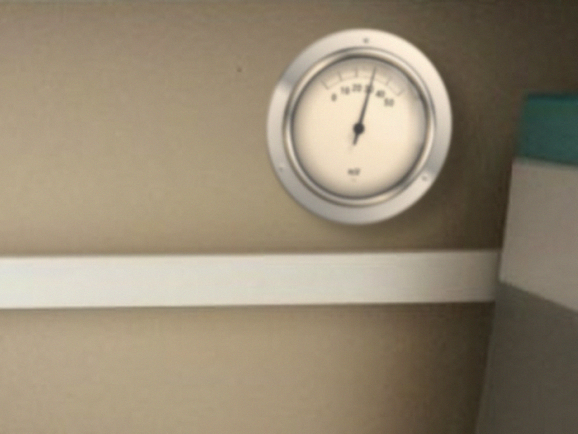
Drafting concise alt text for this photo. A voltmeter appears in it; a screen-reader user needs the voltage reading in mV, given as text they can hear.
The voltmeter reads 30 mV
